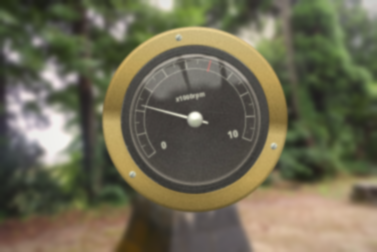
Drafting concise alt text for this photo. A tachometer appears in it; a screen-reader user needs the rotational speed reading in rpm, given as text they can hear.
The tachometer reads 2250 rpm
